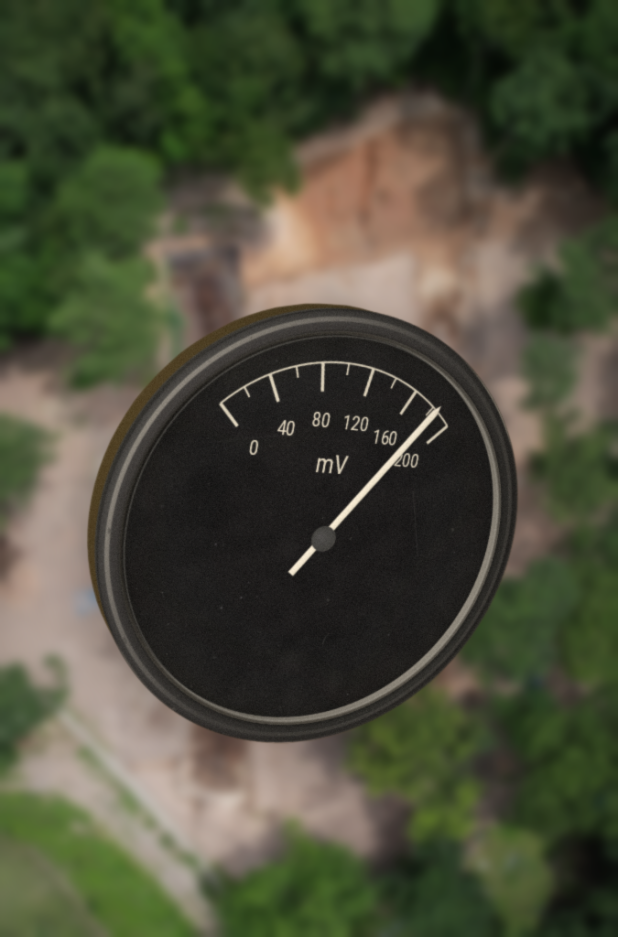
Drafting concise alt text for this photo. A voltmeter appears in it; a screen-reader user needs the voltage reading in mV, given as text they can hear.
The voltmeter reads 180 mV
